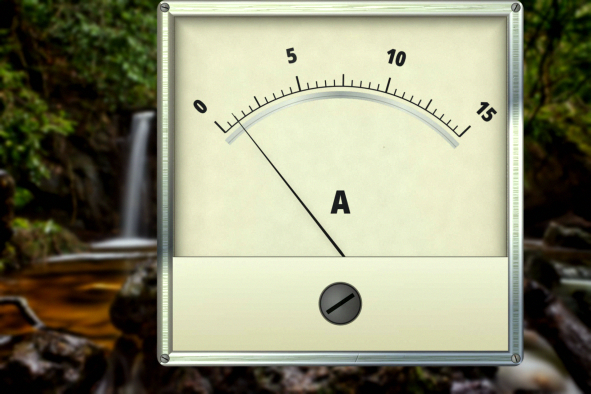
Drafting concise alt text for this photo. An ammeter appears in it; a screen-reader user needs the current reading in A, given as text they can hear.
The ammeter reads 1 A
